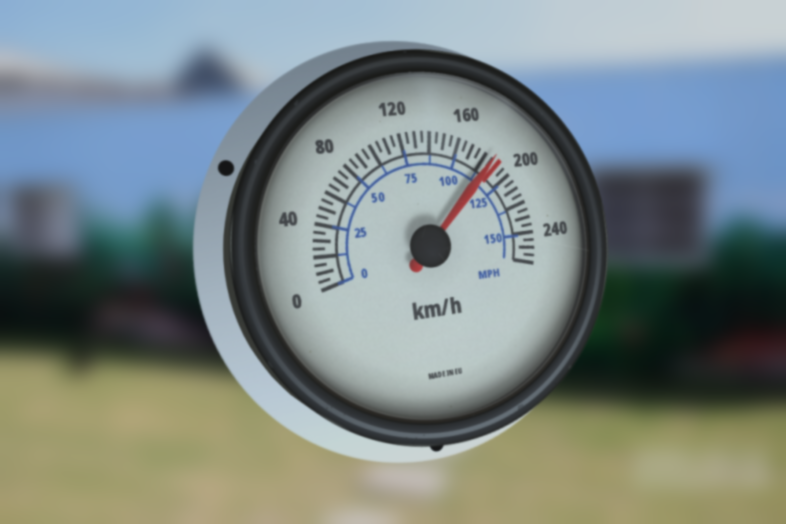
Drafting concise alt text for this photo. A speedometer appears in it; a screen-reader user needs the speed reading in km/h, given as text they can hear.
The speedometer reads 185 km/h
